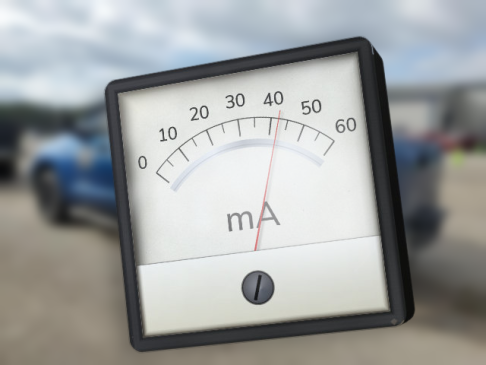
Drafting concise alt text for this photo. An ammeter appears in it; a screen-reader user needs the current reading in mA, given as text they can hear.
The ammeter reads 42.5 mA
